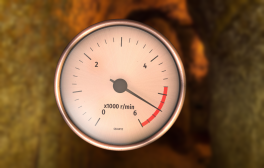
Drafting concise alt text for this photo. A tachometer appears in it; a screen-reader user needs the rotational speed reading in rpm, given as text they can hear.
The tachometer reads 5400 rpm
